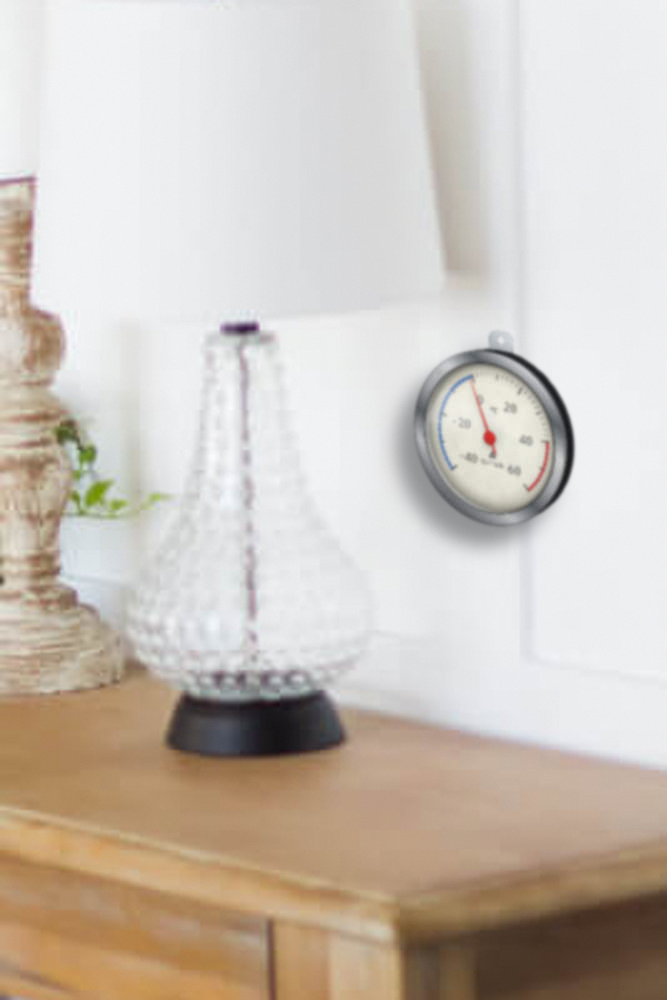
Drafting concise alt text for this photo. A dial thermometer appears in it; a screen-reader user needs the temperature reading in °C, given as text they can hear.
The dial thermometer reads 0 °C
